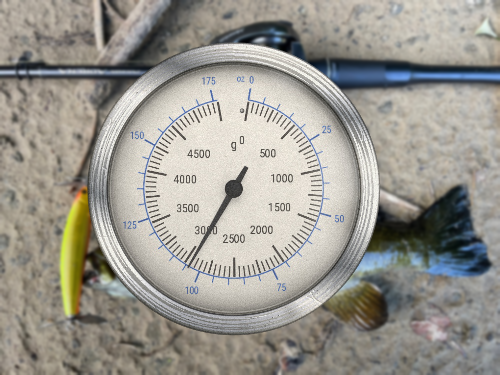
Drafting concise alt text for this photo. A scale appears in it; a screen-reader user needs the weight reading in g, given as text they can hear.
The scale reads 2950 g
